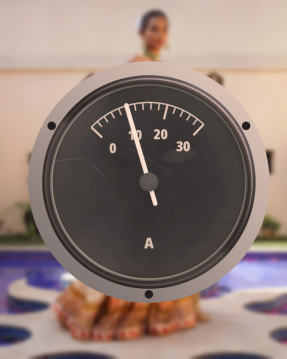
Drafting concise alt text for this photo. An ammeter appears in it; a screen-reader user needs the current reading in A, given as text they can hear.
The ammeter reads 10 A
